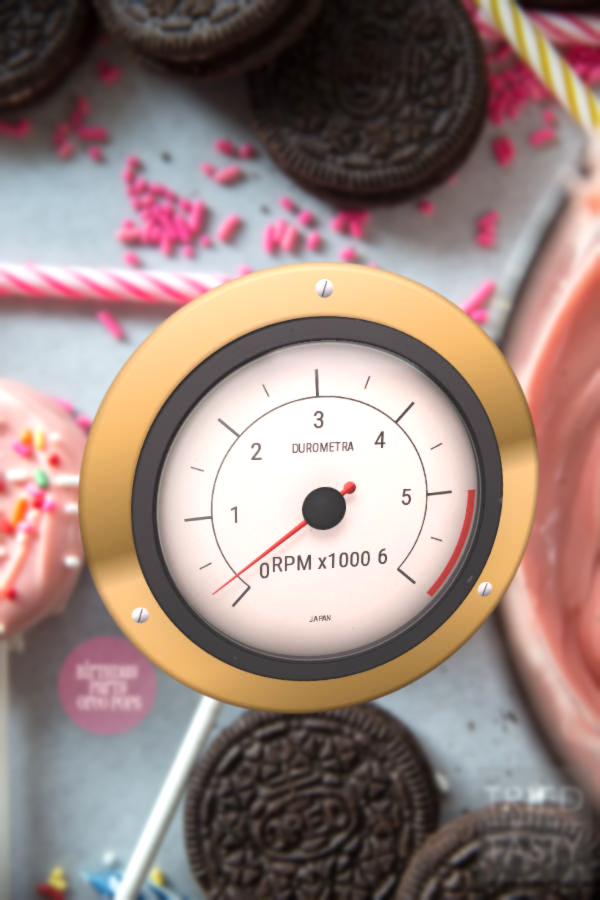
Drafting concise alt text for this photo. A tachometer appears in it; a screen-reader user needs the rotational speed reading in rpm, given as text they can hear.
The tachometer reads 250 rpm
